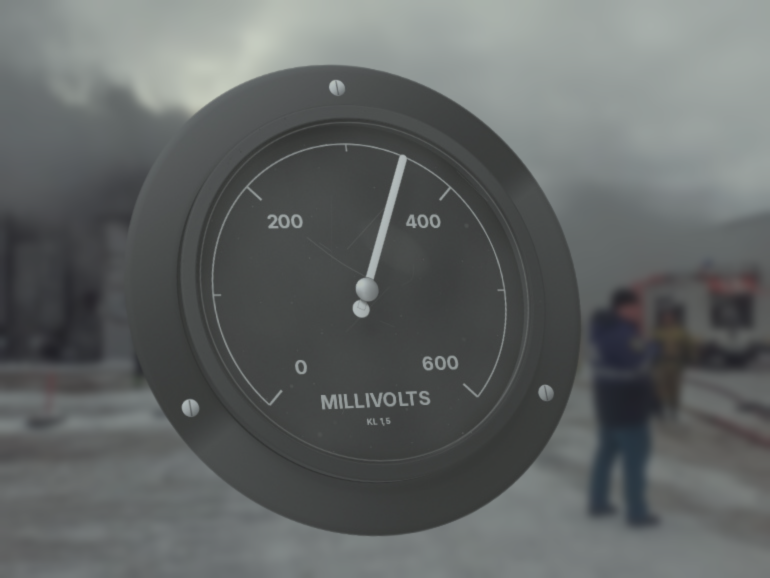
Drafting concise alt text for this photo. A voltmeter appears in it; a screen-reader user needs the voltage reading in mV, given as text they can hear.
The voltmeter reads 350 mV
